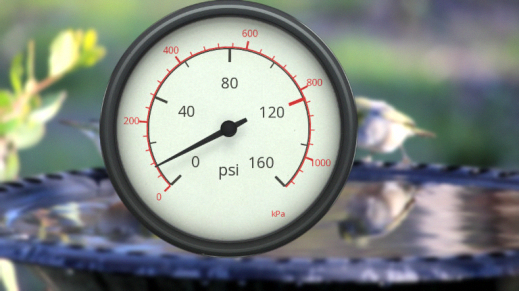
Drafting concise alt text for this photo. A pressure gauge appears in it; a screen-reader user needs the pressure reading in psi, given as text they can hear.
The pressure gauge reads 10 psi
